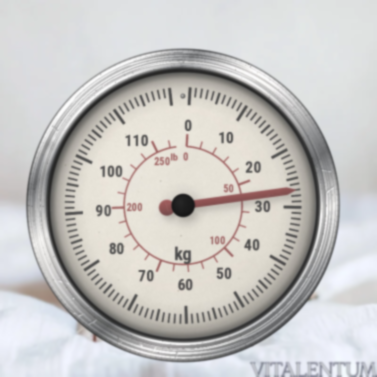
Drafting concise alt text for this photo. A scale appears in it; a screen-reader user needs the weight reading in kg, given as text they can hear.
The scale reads 27 kg
